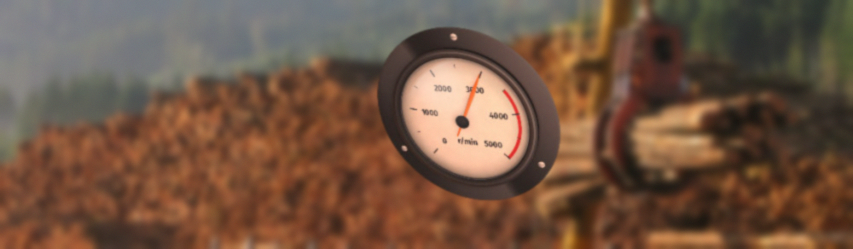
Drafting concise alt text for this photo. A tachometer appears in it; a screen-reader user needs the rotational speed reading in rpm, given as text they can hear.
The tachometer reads 3000 rpm
